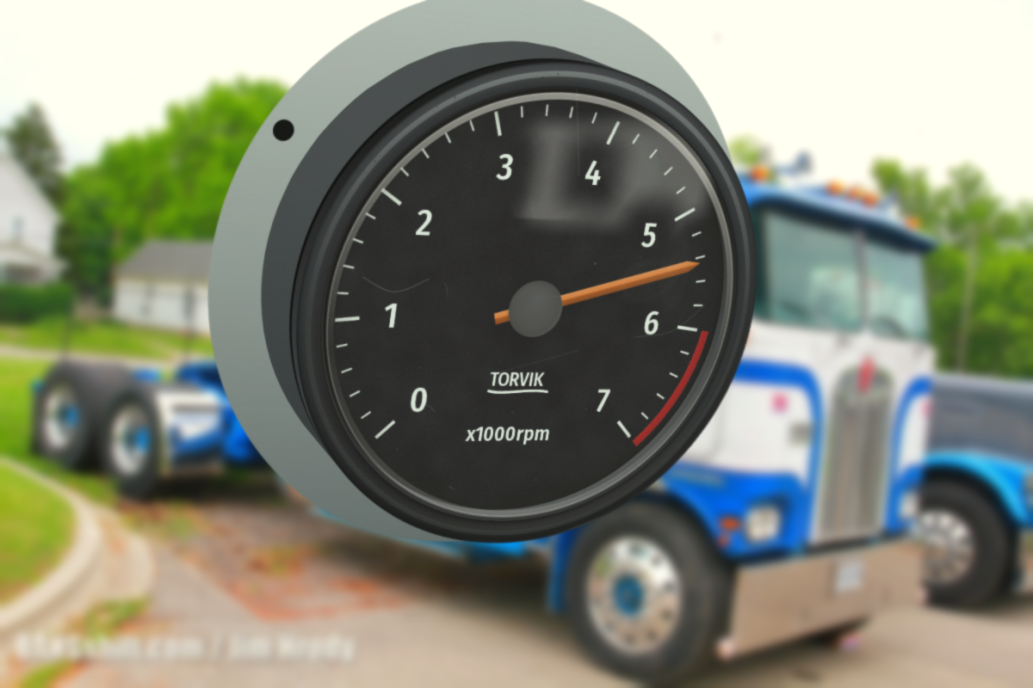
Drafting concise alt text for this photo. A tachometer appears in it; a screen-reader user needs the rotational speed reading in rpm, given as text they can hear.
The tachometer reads 5400 rpm
